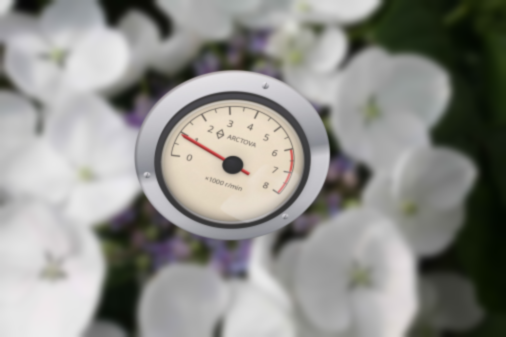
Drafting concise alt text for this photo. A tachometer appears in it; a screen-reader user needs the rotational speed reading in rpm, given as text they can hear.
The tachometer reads 1000 rpm
